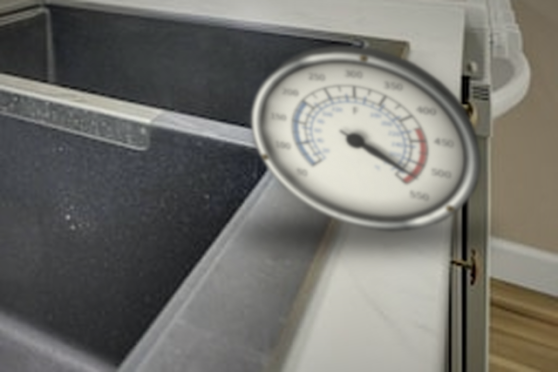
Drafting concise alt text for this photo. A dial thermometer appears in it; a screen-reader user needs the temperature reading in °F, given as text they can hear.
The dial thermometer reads 525 °F
